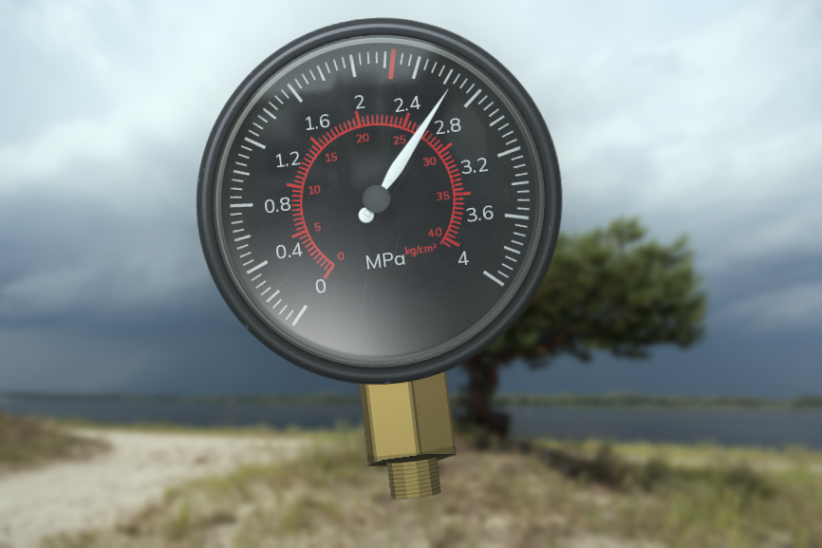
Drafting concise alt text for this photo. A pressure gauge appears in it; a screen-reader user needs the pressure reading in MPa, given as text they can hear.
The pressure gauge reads 2.65 MPa
